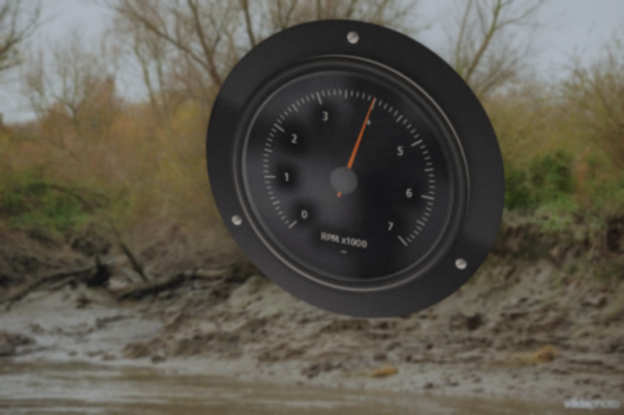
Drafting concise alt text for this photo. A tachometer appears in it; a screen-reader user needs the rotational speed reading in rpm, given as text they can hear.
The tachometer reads 4000 rpm
